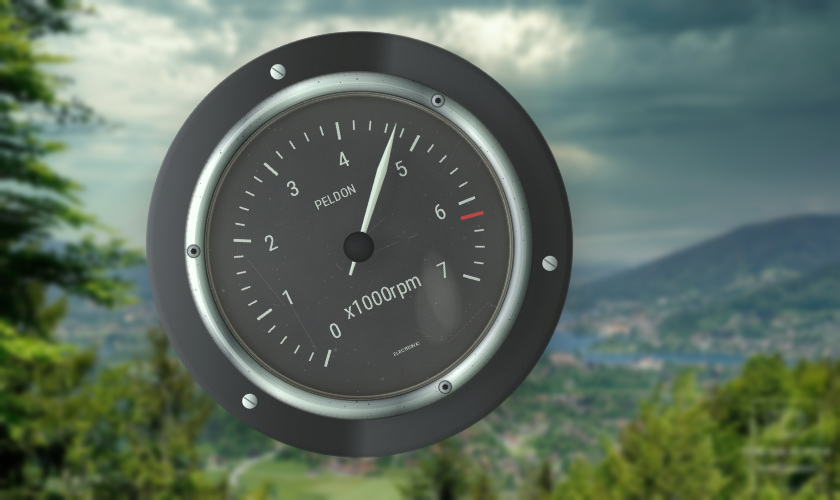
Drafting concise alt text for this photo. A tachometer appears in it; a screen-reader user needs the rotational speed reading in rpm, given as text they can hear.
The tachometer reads 4700 rpm
